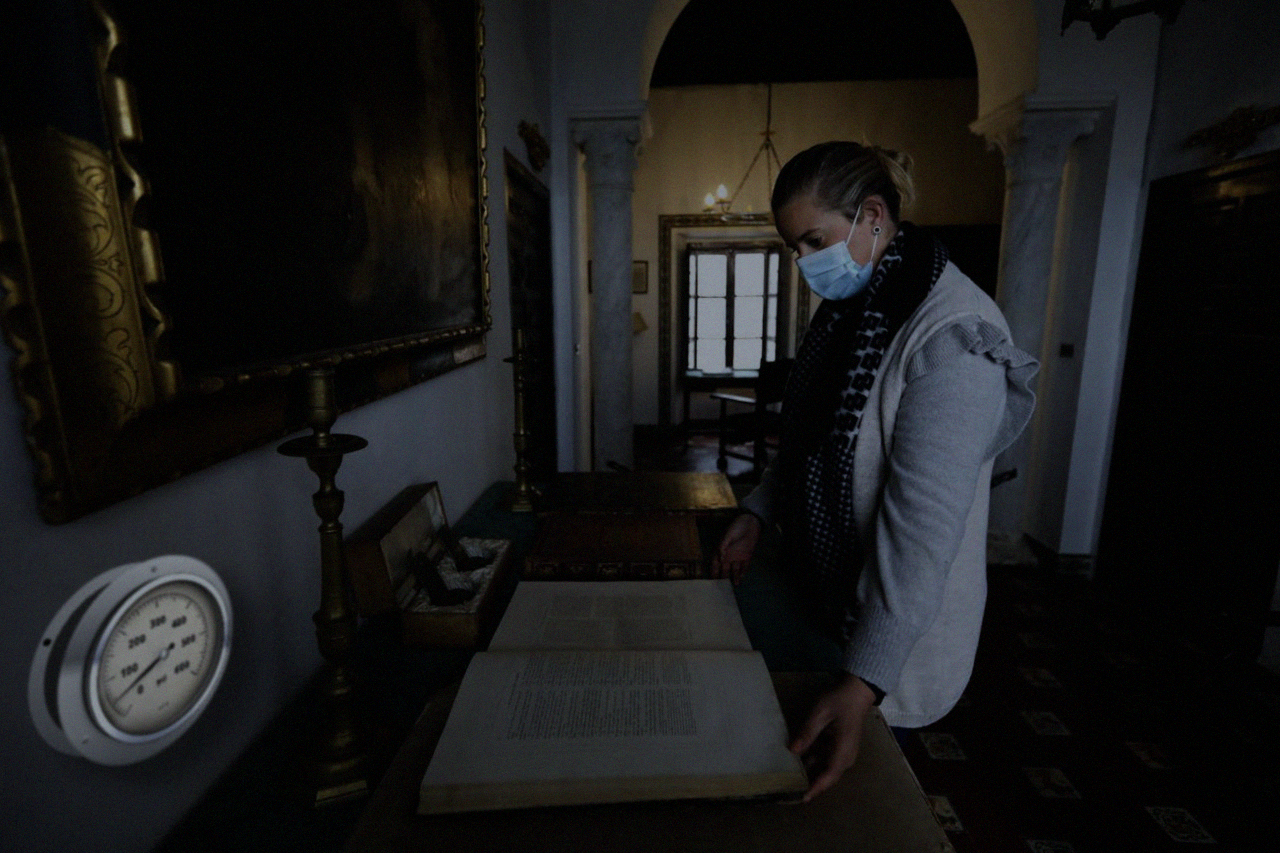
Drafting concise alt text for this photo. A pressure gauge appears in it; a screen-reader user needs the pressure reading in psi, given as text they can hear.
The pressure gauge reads 50 psi
